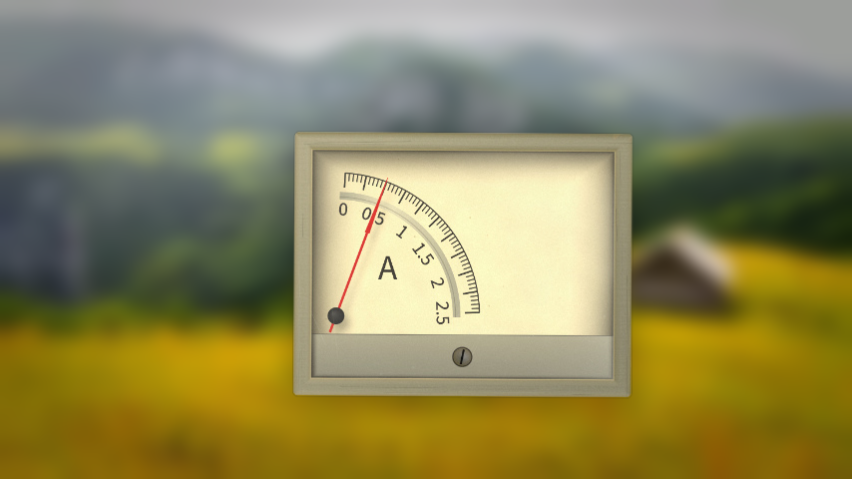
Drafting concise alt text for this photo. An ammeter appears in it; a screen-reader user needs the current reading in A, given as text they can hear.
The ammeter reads 0.5 A
